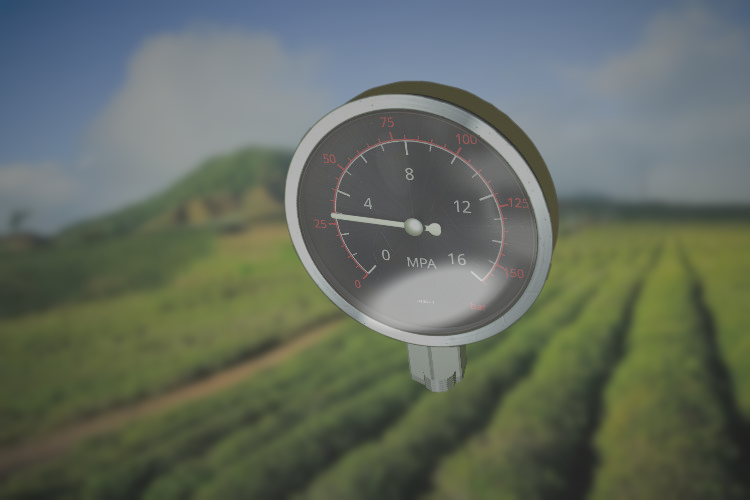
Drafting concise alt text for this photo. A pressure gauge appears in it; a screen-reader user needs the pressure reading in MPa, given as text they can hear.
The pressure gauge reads 3 MPa
